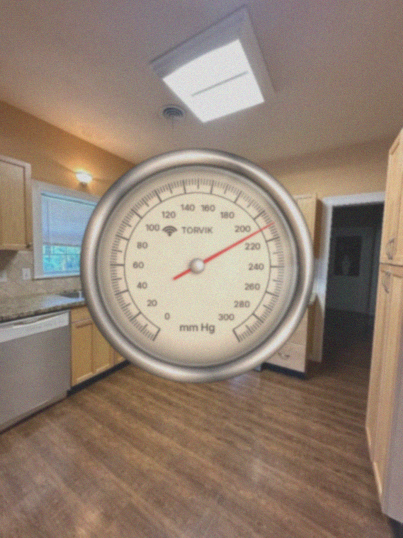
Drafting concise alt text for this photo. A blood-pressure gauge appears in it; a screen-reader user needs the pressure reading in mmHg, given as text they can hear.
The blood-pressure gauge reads 210 mmHg
